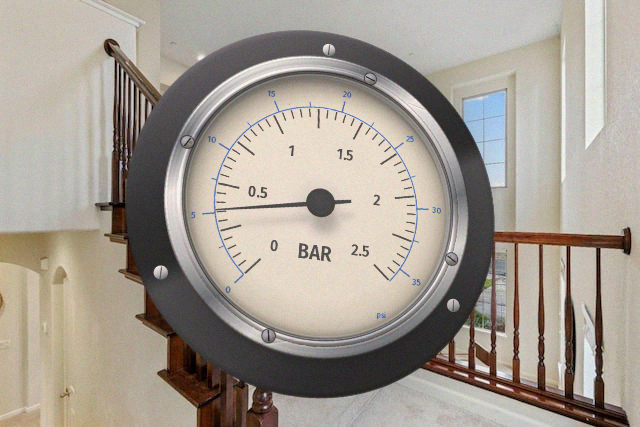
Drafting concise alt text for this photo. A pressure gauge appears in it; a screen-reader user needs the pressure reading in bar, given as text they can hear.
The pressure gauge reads 0.35 bar
